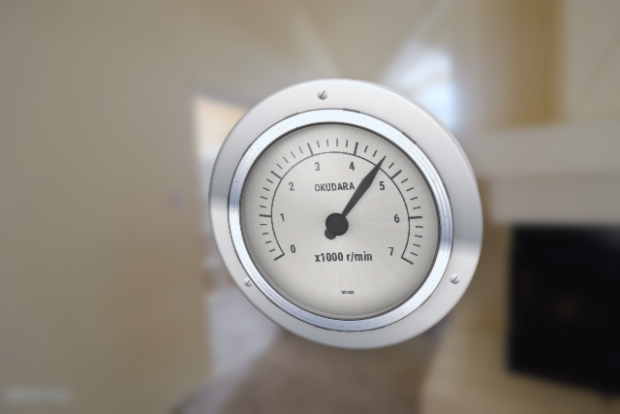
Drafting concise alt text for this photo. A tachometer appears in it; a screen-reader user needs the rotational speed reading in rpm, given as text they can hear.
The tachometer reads 4600 rpm
